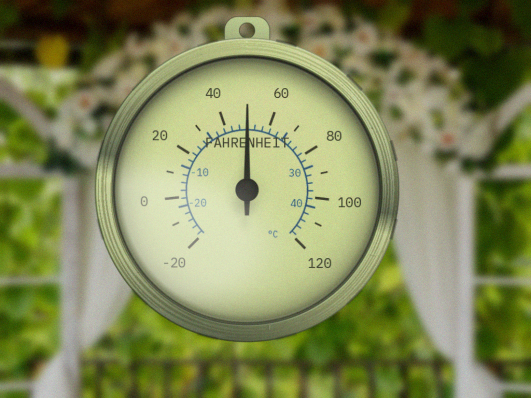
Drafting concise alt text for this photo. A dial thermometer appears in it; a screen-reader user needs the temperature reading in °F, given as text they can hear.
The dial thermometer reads 50 °F
